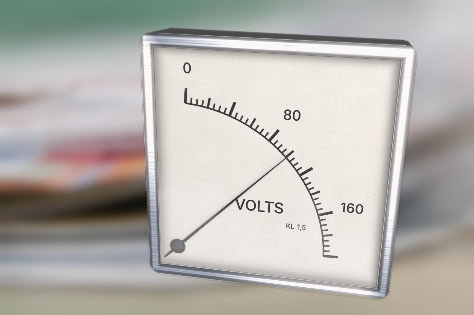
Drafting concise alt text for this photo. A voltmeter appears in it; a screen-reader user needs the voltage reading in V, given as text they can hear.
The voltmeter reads 100 V
